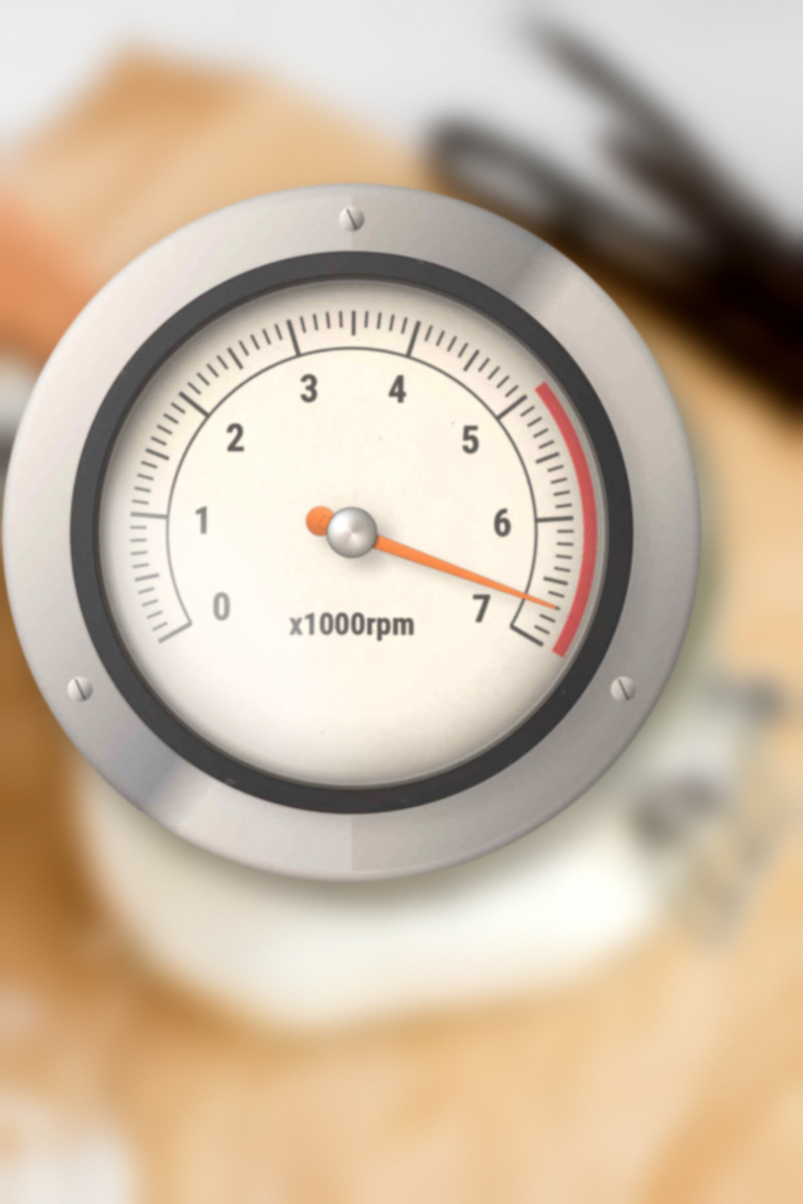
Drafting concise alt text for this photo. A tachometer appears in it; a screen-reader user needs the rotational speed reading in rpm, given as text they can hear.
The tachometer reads 6700 rpm
